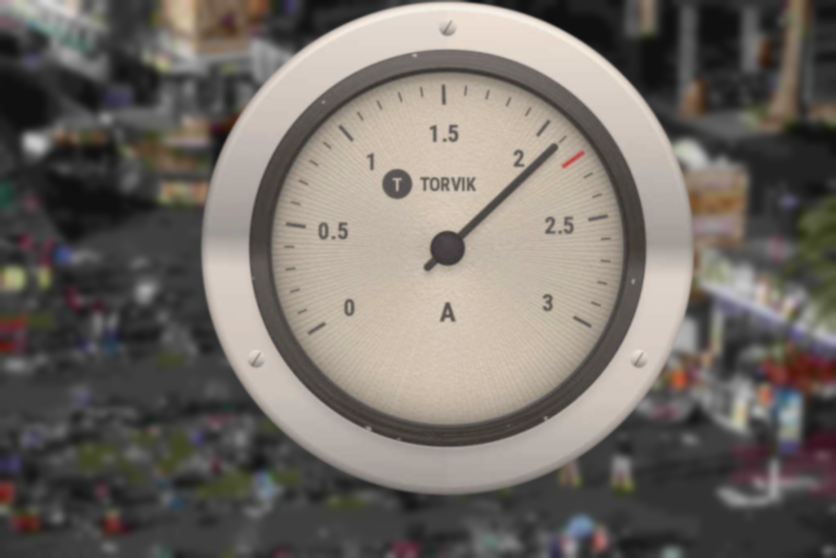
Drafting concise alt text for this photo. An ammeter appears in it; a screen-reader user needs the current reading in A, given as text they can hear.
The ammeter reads 2.1 A
